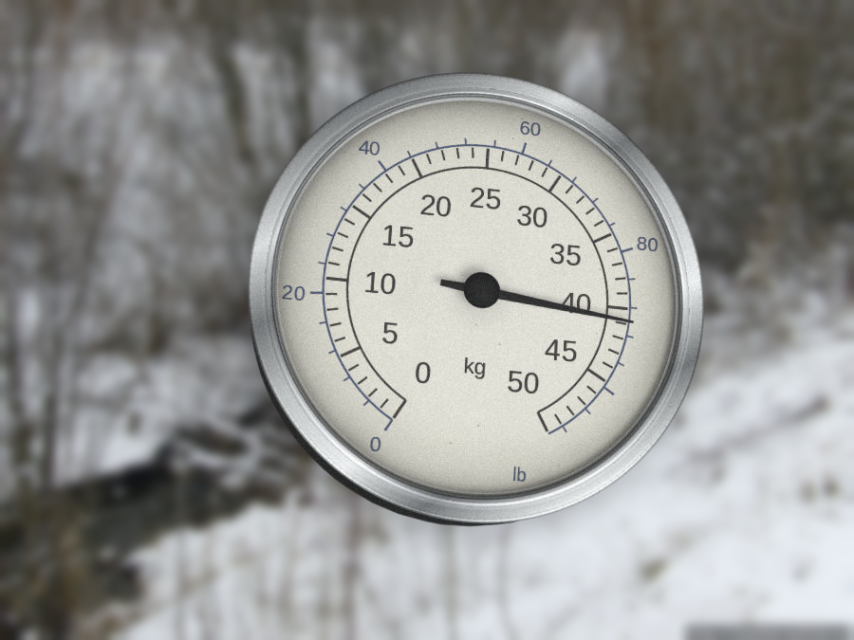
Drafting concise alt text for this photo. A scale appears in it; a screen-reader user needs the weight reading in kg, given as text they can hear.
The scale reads 41 kg
